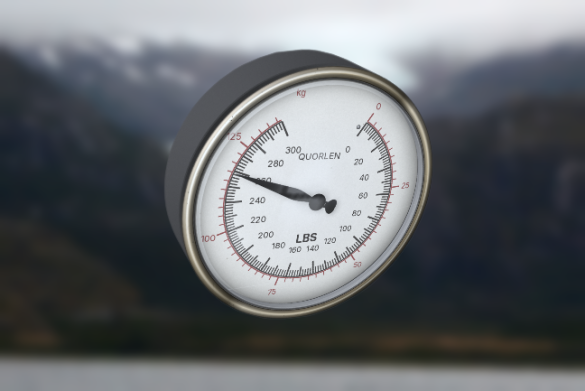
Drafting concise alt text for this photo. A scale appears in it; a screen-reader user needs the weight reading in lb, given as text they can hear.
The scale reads 260 lb
